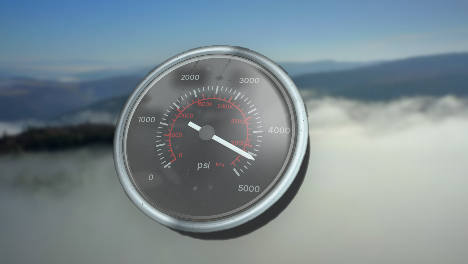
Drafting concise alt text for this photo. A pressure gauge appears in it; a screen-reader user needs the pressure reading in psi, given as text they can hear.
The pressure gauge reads 4600 psi
